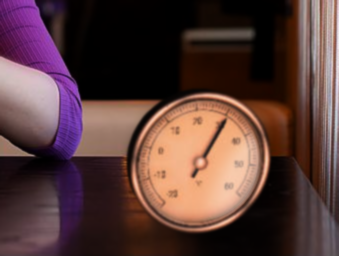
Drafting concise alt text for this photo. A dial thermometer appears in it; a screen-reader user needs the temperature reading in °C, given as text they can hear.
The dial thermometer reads 30 °C
